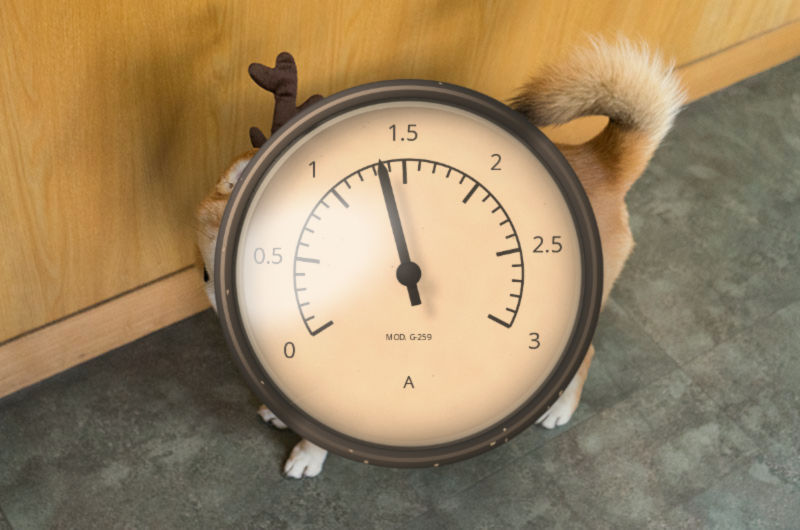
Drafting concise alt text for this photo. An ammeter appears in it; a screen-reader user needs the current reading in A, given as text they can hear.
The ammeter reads 1.35 A
